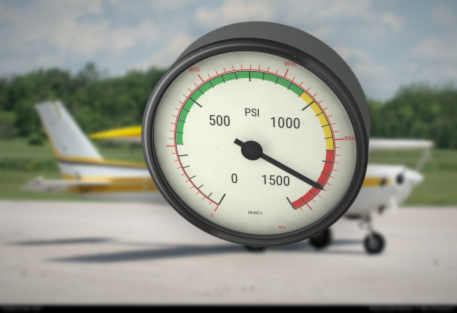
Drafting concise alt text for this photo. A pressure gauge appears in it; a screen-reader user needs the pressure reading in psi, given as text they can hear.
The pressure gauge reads 1350 psi
